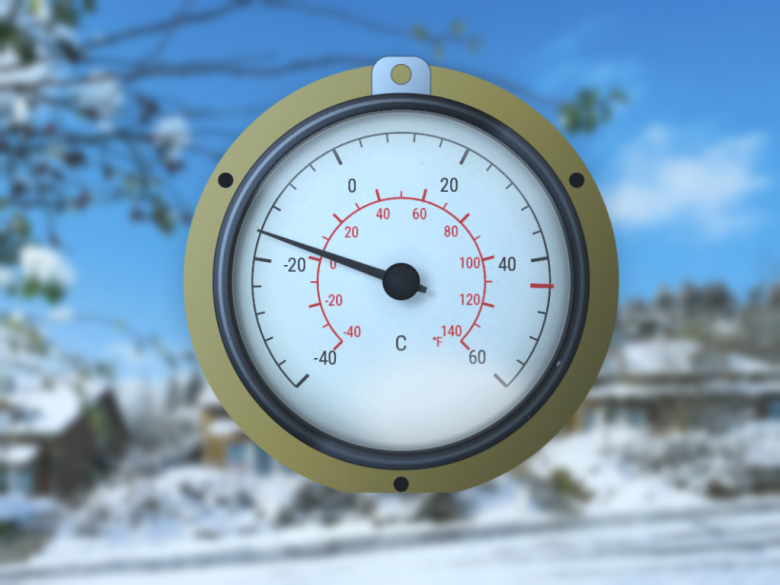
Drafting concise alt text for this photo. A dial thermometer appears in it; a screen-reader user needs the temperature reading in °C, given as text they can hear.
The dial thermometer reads -16 °C
